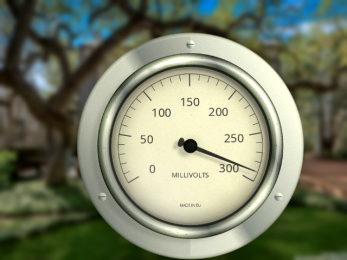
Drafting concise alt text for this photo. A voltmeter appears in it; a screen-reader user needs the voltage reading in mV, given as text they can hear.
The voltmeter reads 290 mV
